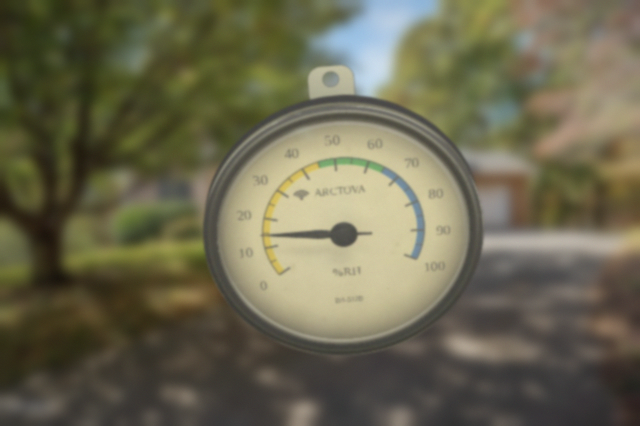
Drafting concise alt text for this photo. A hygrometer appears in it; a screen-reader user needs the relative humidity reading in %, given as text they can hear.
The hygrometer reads 15 %
